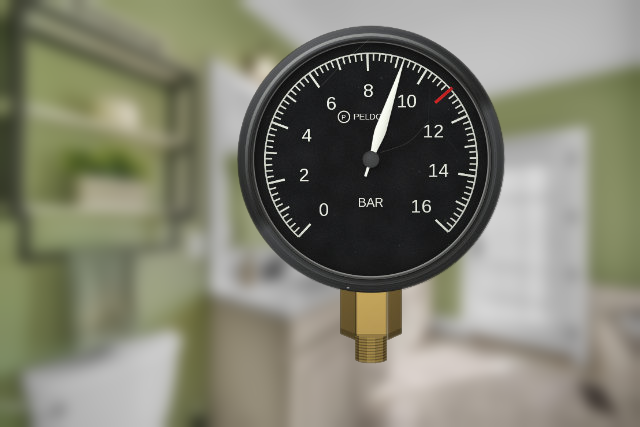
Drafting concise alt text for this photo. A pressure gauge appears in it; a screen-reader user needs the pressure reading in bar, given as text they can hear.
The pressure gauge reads 9.2 bar
